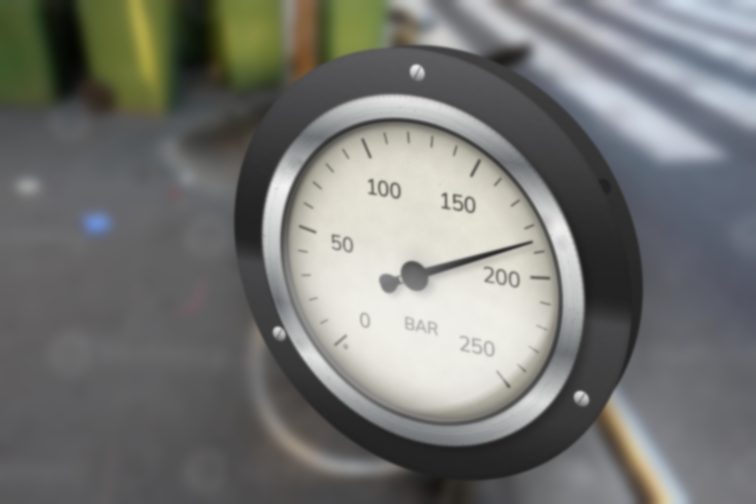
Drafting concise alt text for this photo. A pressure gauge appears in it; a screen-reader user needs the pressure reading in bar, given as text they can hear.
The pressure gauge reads 185 bar
